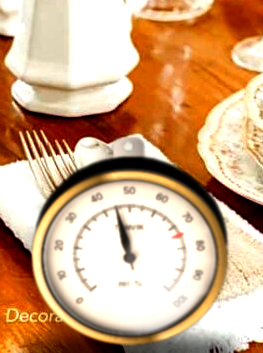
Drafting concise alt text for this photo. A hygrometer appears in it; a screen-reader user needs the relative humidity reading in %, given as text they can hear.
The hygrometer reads 45 %
